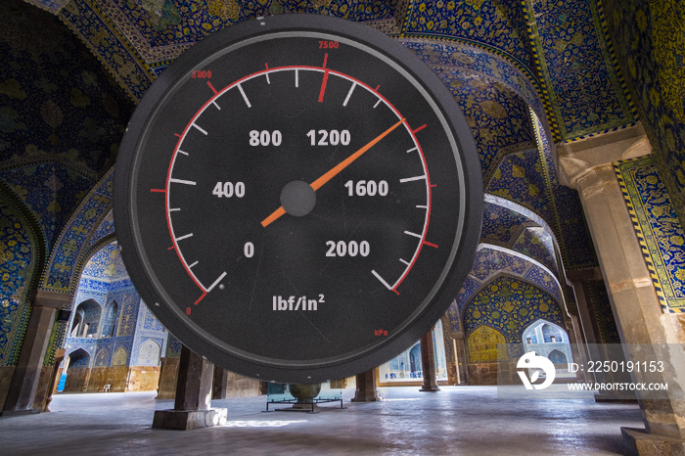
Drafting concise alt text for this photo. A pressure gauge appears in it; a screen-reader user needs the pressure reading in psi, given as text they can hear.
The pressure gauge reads 1400 psi
